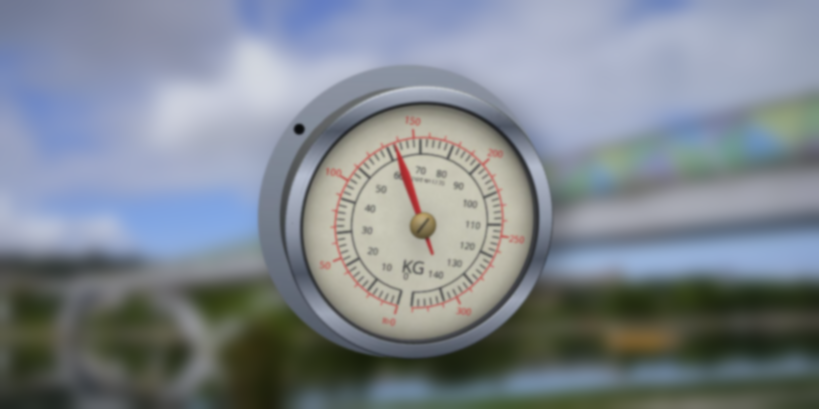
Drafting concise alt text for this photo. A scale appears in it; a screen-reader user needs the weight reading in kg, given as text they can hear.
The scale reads 62 kg
